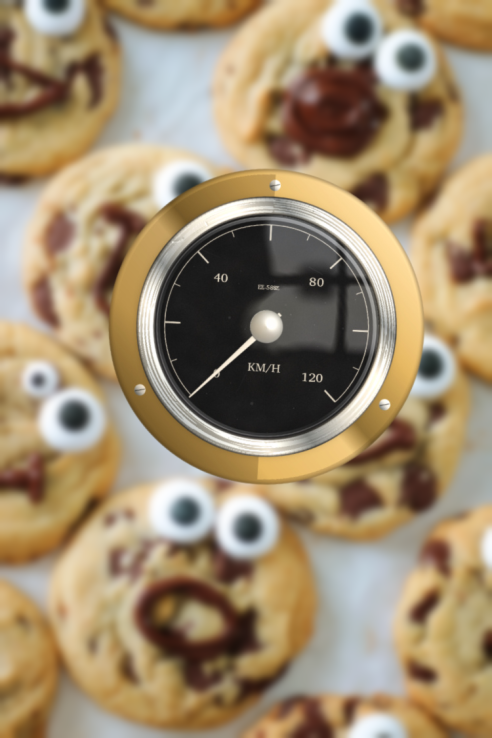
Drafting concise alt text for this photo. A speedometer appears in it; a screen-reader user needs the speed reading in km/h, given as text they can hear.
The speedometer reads 0 km/h
